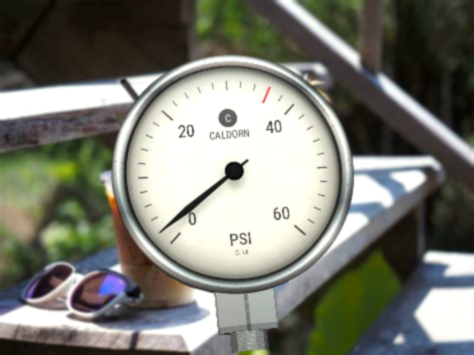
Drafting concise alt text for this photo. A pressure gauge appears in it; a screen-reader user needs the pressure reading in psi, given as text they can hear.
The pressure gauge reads 2 psi
